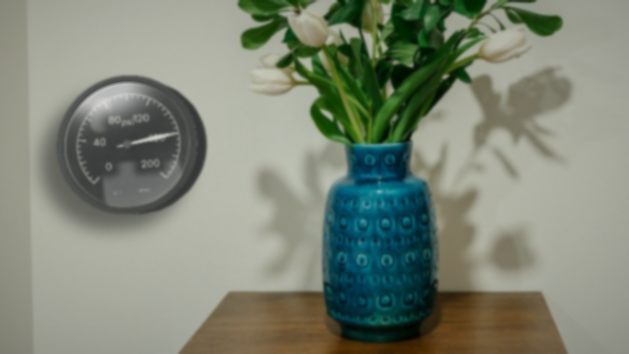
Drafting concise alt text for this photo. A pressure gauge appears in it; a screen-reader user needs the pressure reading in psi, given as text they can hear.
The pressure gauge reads 160 psi
